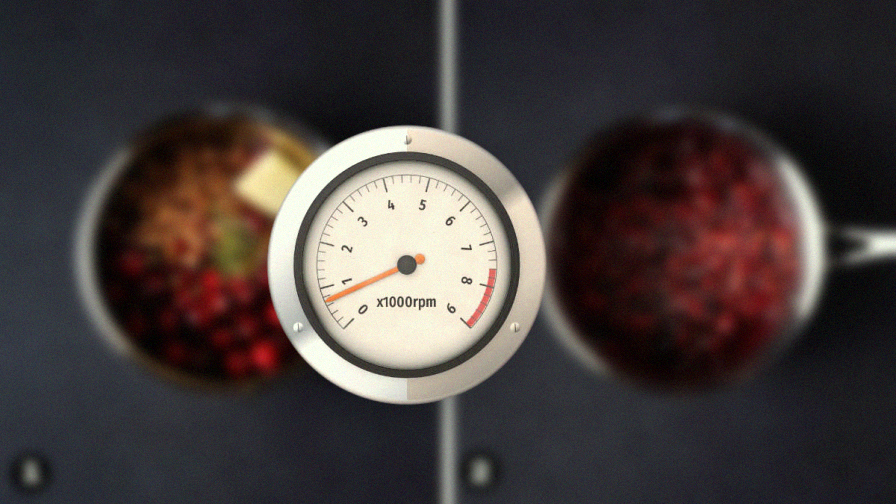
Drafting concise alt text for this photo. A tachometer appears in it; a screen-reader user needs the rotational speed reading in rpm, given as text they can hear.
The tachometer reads 700 rpm
